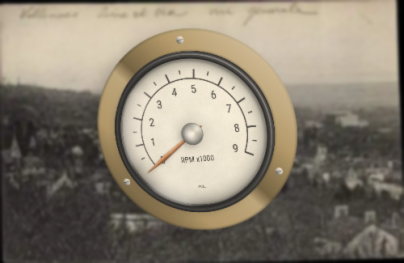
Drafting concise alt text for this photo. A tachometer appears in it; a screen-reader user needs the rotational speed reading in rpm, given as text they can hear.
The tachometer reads 0 rpm
